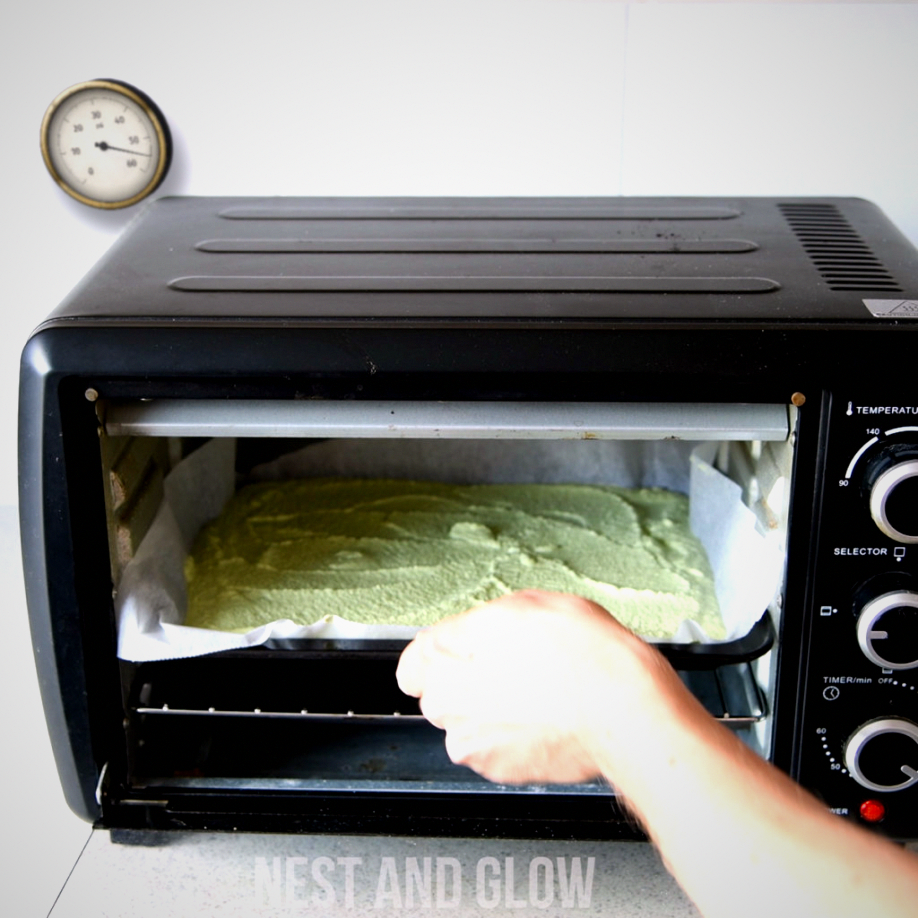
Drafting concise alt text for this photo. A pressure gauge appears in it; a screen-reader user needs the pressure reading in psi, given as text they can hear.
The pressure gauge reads 55 psi
